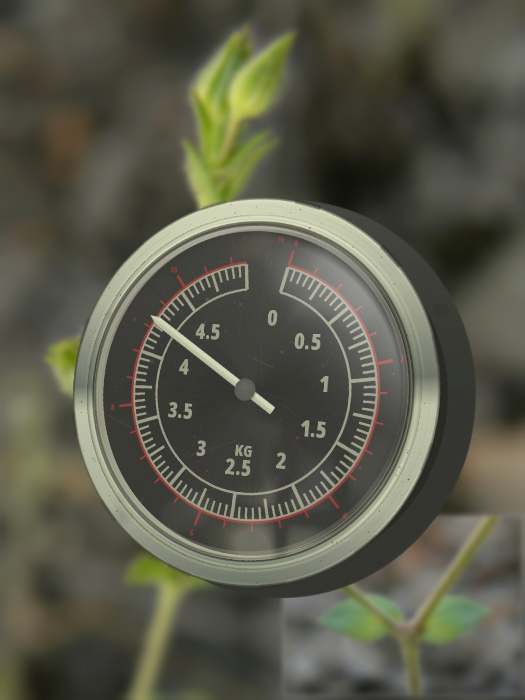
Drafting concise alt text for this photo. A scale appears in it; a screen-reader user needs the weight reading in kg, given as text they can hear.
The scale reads 4.25 kg
